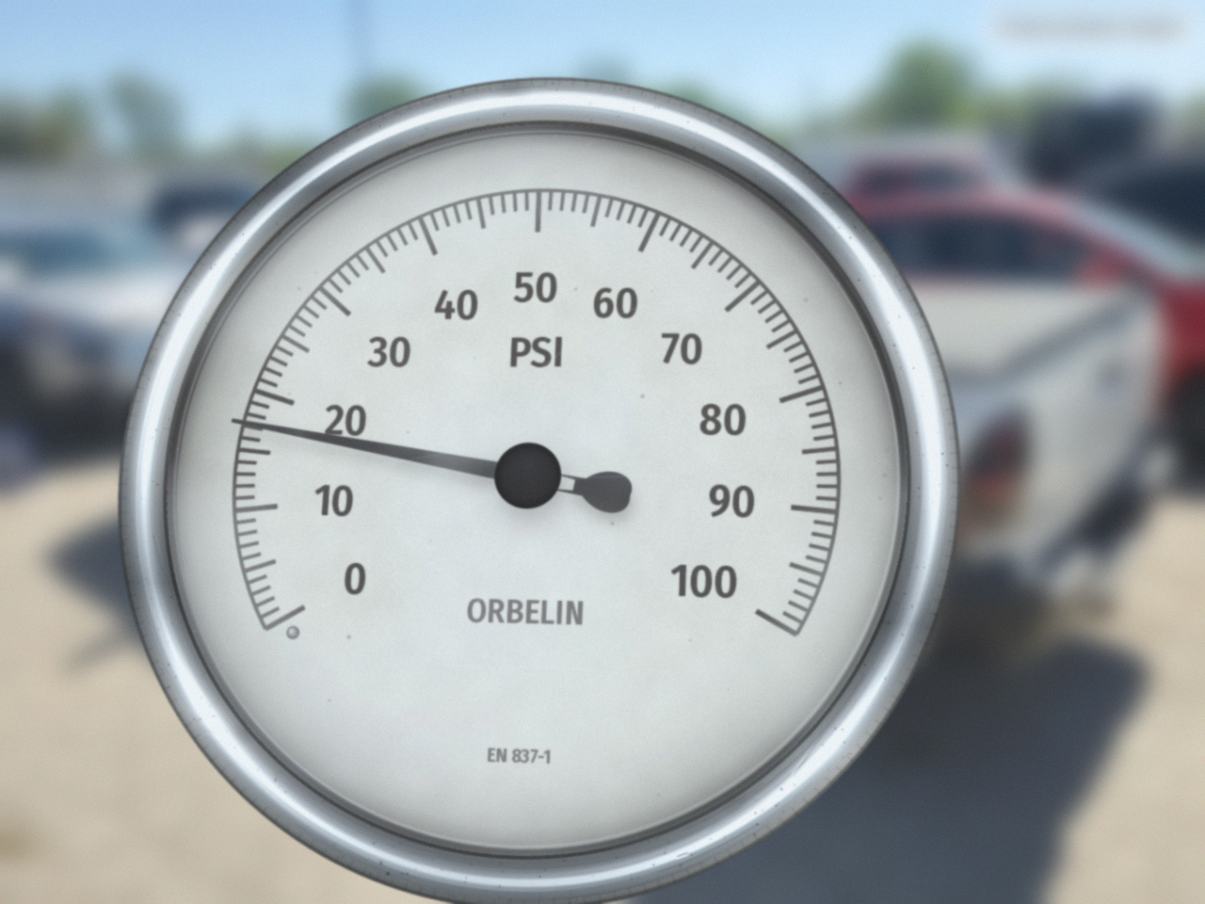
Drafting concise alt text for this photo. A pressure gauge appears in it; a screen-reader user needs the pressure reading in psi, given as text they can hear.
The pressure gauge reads 17 psi
